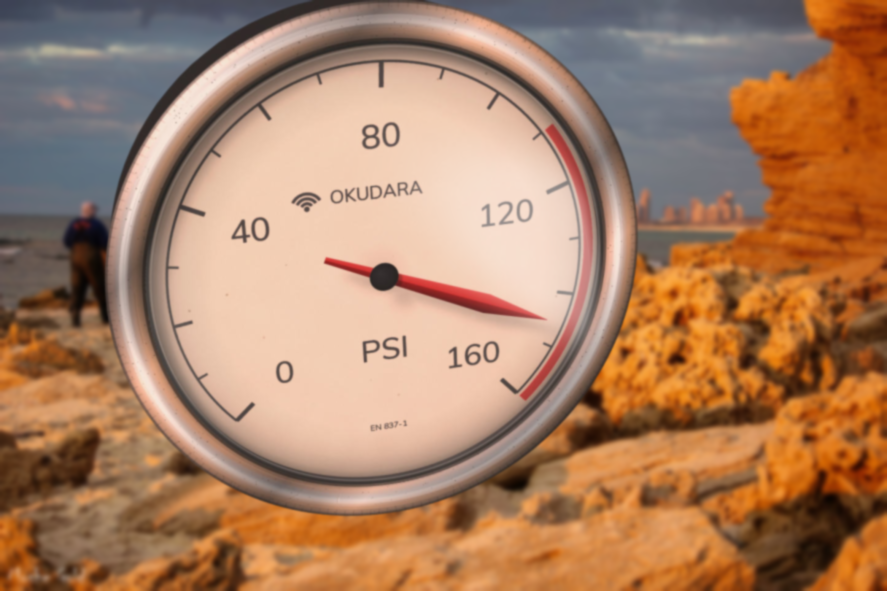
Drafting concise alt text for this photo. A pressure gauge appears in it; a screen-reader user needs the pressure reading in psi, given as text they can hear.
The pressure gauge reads 145 psi
